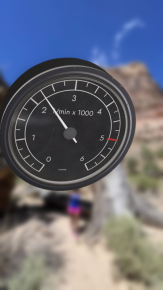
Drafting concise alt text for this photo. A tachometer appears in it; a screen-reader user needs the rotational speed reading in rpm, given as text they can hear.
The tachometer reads 2250 rpm
